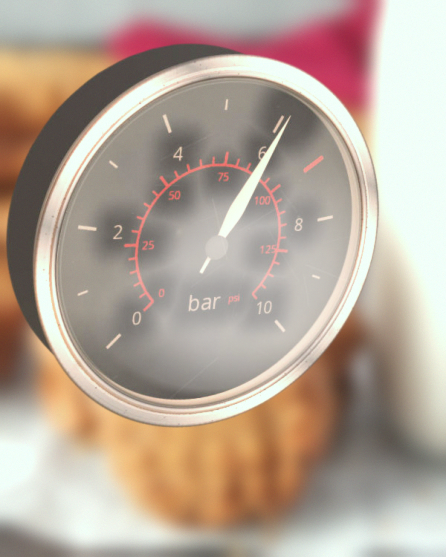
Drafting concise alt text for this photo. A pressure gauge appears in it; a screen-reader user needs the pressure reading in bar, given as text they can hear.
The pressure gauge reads 6 bar
